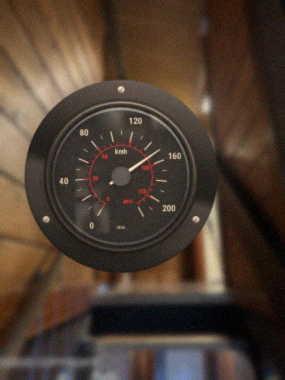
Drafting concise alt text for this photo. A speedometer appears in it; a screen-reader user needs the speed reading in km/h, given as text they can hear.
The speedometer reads 150 km/h
